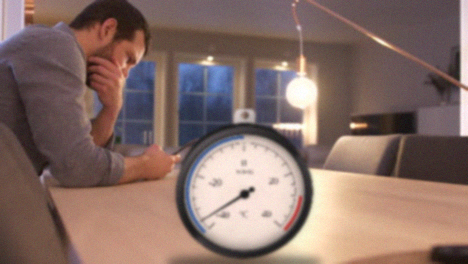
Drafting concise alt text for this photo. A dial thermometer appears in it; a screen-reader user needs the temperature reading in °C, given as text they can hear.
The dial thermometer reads -36 °C
